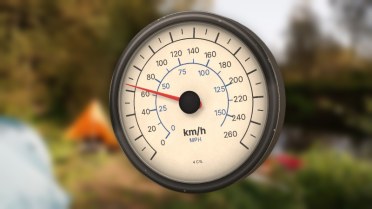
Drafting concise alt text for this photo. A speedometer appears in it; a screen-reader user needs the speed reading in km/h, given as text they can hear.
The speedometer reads 65 km/h
